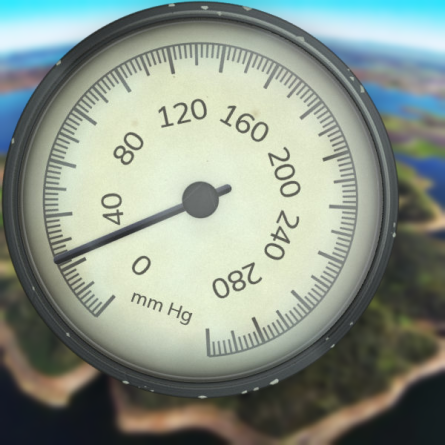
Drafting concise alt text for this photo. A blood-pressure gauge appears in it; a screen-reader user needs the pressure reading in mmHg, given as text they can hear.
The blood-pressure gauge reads 24 mmHg
